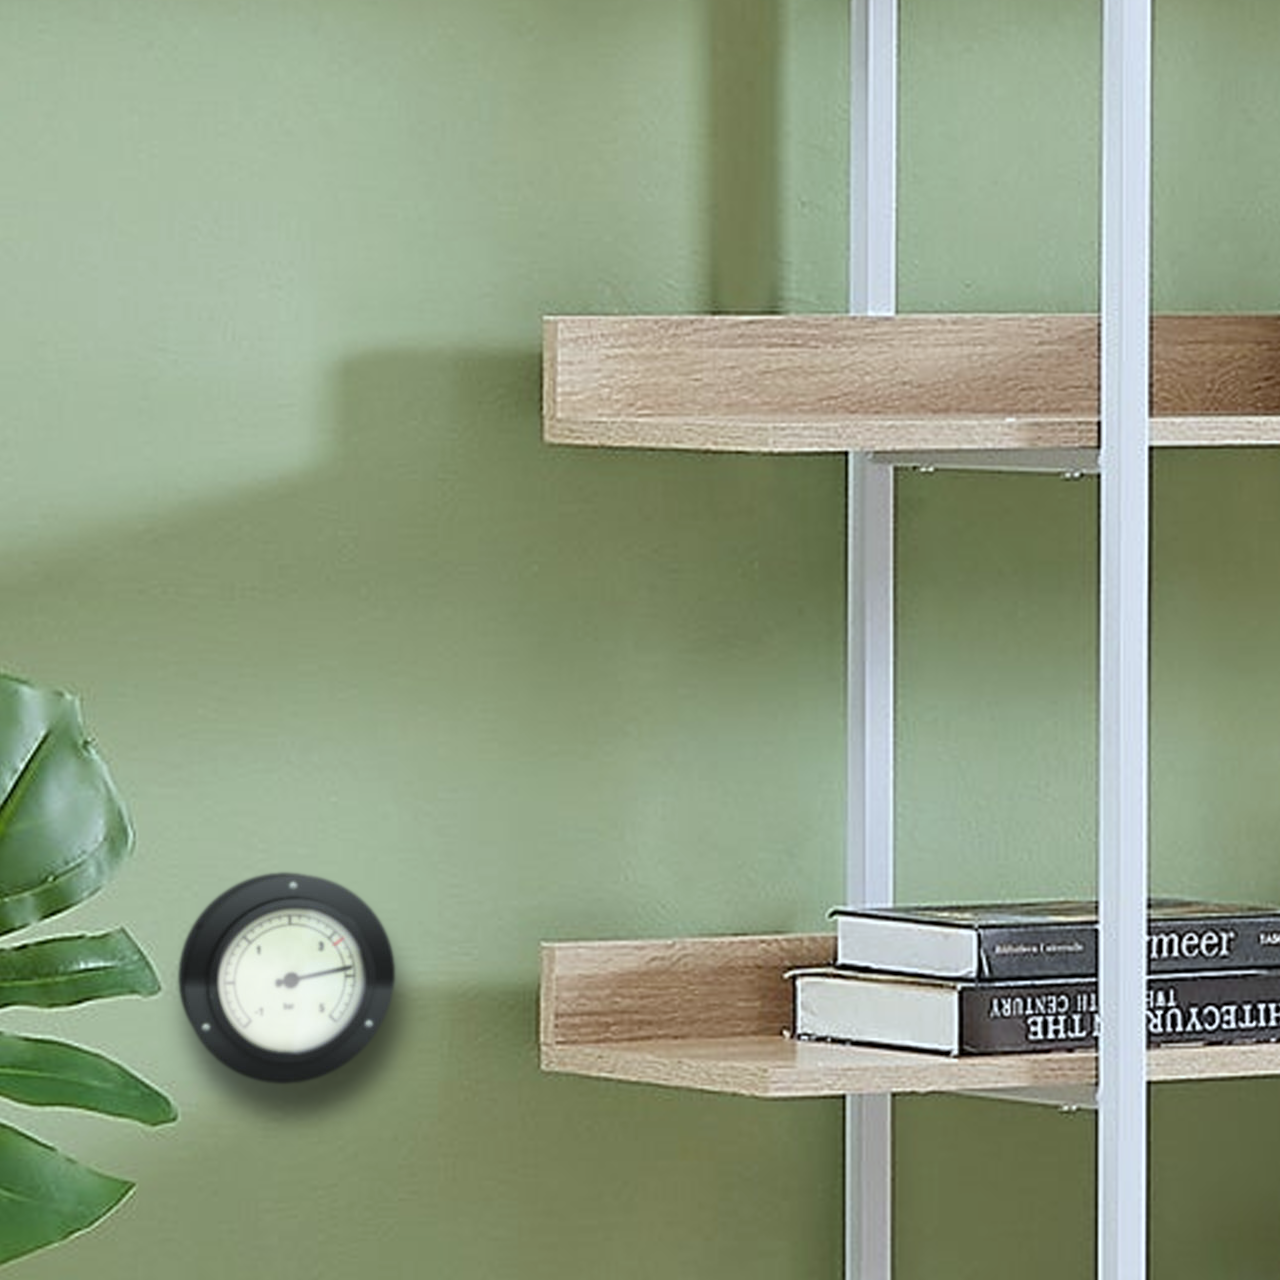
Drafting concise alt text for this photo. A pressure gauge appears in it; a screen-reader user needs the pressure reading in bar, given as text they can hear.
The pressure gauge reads 3.8 bar
